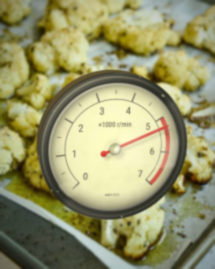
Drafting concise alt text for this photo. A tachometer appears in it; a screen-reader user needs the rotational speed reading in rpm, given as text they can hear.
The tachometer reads 5250 rpm
